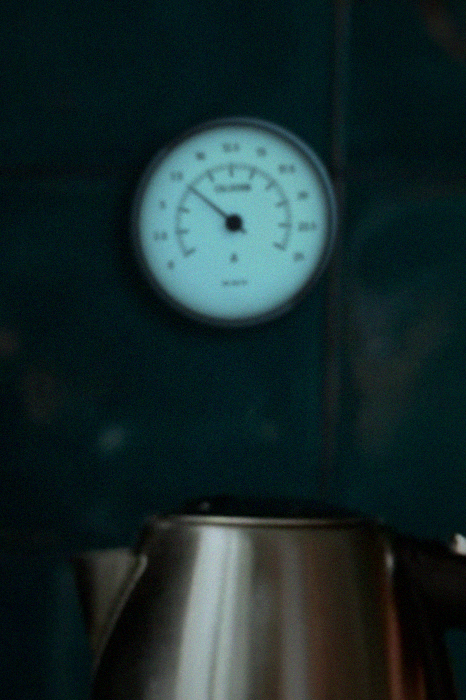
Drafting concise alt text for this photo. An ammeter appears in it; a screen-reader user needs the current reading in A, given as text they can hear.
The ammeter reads 7.5 A
